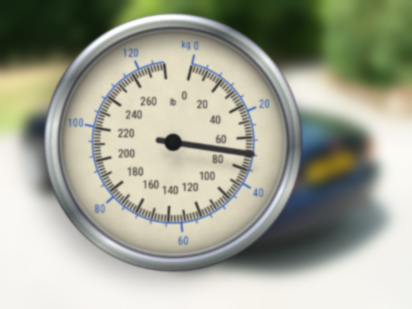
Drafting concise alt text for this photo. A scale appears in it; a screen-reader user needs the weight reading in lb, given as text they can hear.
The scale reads 70 lb
